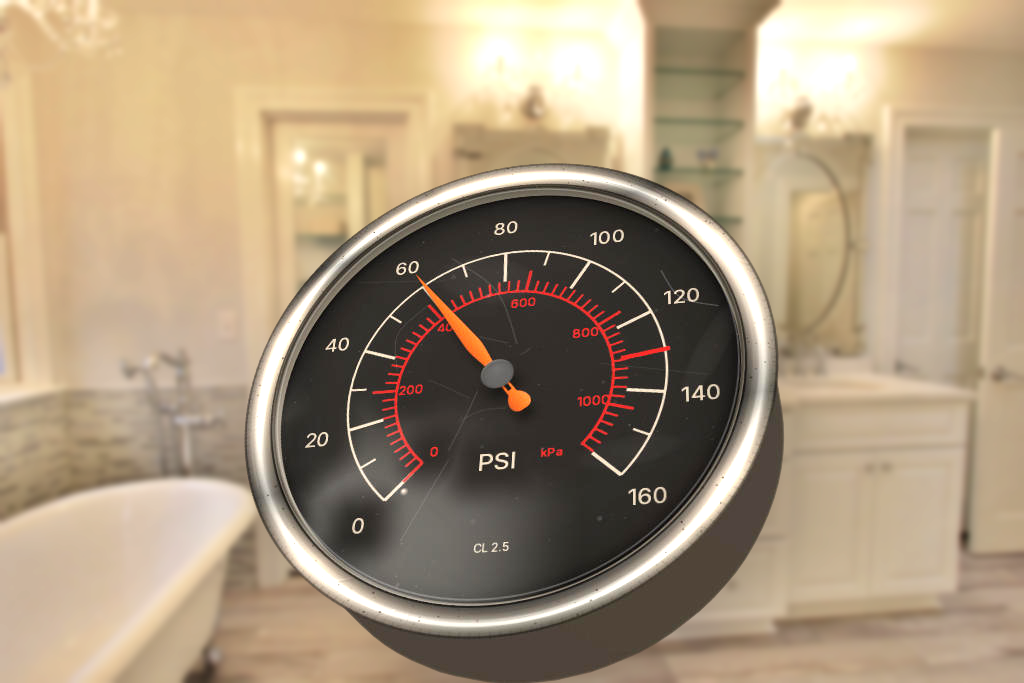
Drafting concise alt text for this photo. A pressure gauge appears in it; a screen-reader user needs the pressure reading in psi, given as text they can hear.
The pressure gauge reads 60 psi
